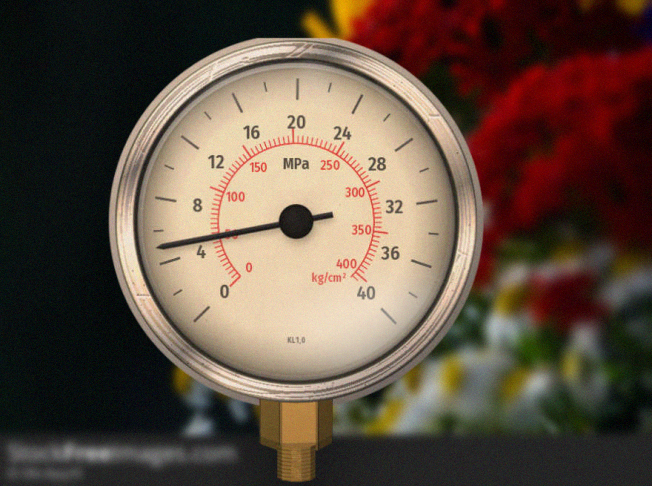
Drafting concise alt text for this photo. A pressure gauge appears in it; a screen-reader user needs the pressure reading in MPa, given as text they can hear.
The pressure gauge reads 5 MPa
